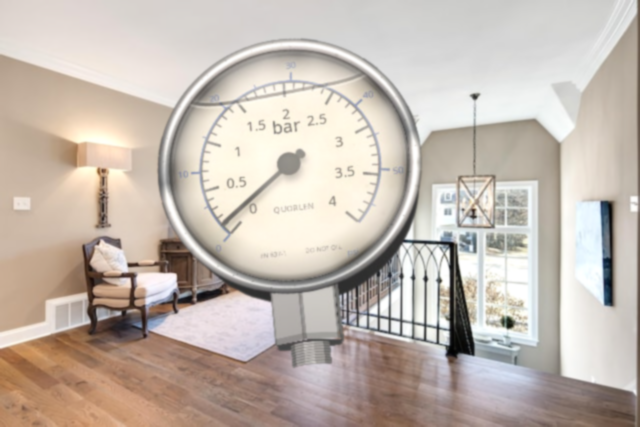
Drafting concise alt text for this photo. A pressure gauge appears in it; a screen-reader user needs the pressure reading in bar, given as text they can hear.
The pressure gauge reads 0.1 bar
